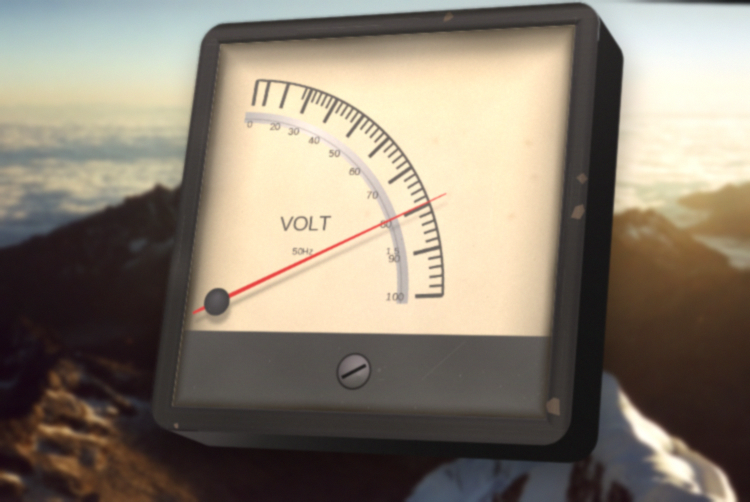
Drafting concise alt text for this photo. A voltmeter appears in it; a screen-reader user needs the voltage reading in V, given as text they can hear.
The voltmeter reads 80 V
